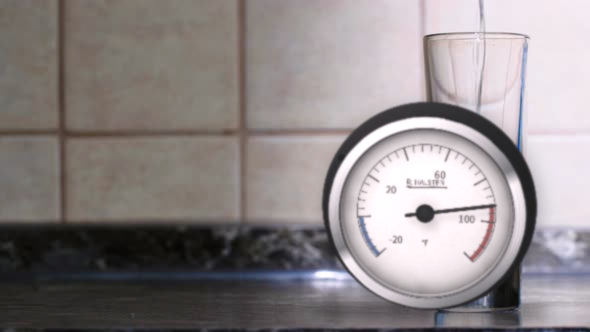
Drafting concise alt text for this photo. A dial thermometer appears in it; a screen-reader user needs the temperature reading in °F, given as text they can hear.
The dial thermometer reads 92 °F
